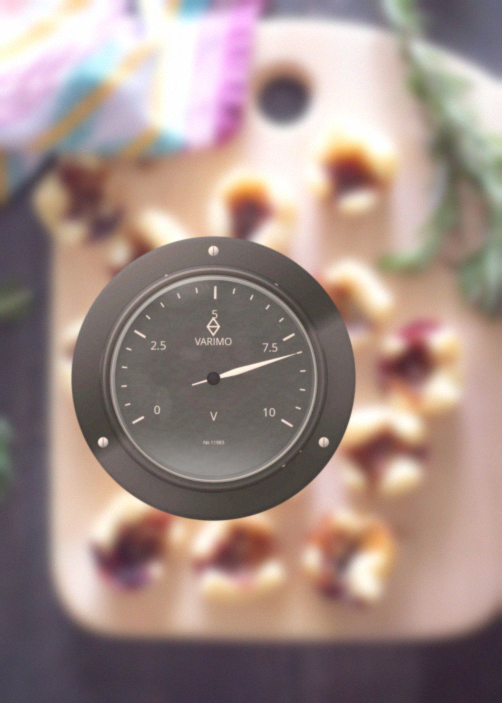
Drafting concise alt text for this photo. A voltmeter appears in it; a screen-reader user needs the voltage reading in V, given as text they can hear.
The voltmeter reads 8 V
